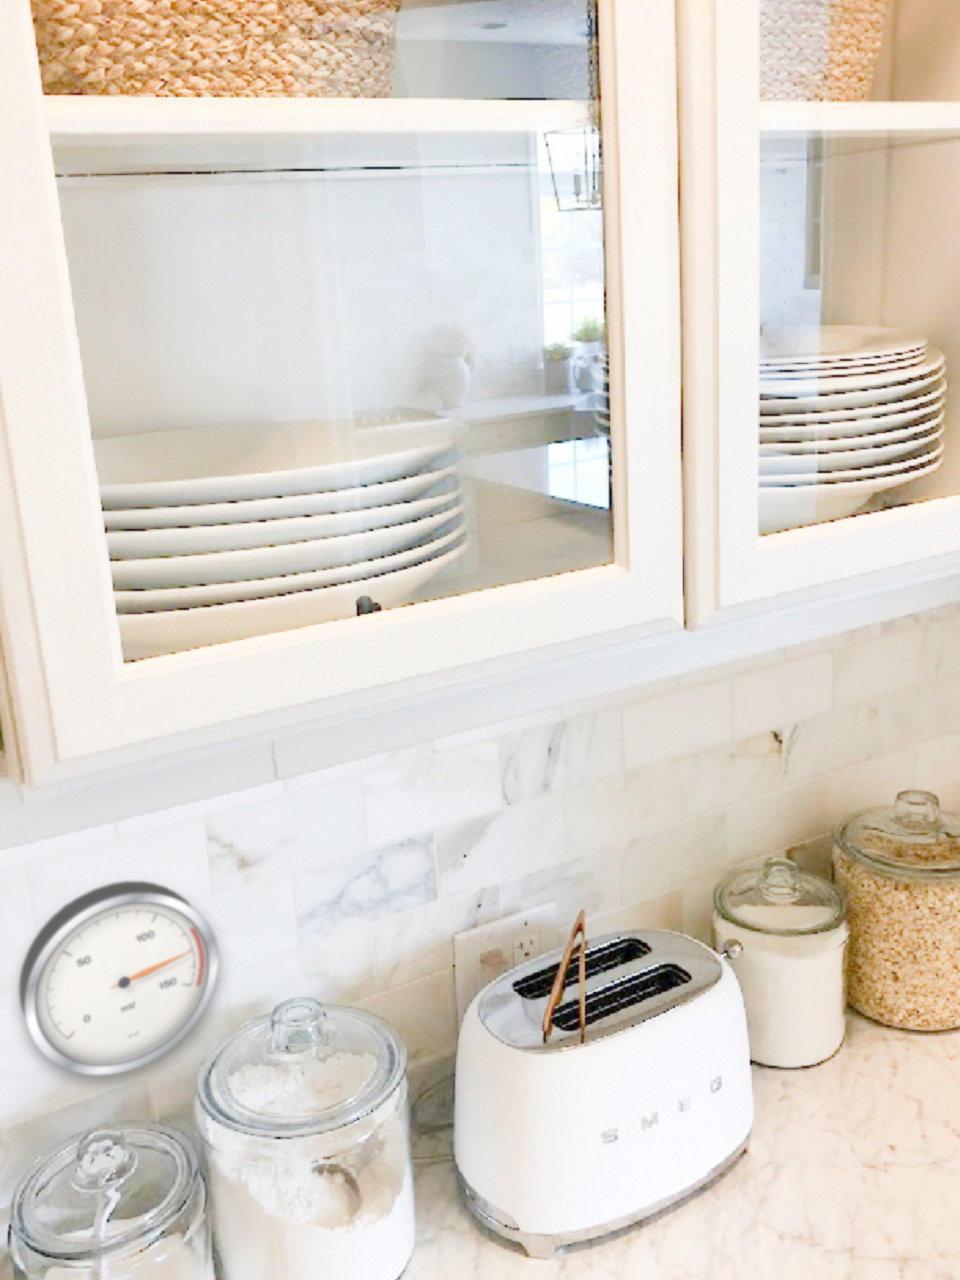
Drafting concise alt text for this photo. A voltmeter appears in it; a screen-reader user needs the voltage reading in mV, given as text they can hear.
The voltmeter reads 130 mV
